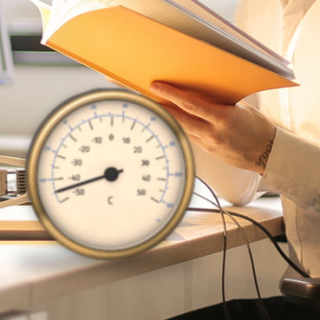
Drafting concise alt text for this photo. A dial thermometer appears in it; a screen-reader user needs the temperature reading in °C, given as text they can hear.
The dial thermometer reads -45 °C
